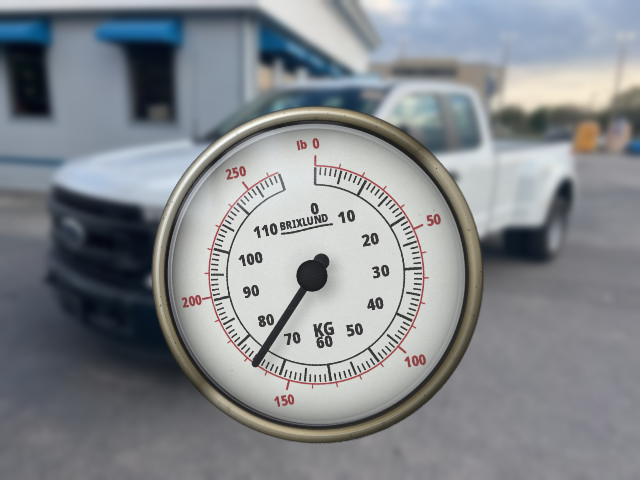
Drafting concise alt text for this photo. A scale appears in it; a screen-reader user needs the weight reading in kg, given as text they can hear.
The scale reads 75 kg
